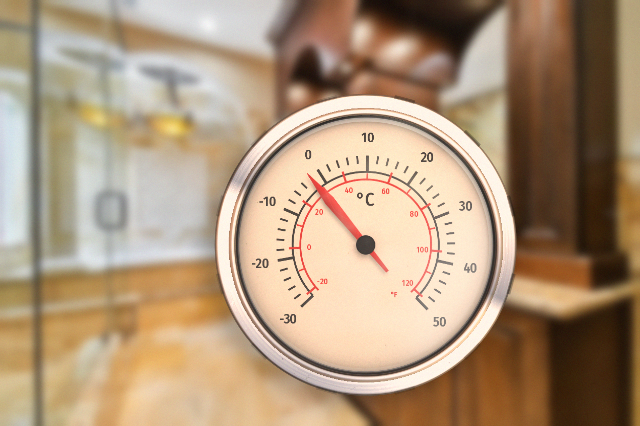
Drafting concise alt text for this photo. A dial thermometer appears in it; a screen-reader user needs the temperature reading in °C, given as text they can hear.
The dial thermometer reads -2 °C
